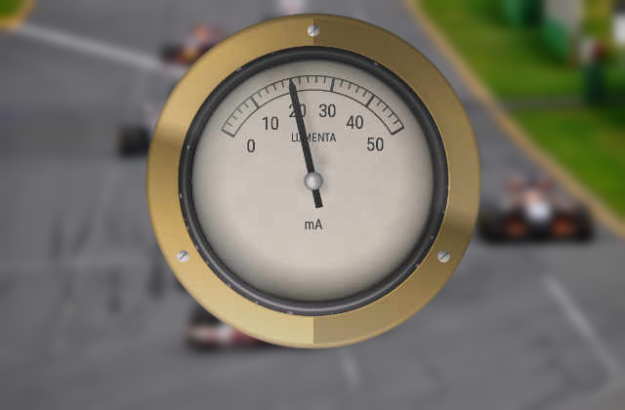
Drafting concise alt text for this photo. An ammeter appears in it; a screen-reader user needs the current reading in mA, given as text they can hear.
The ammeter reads 20 mA
